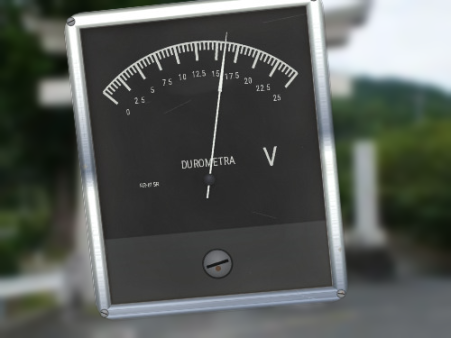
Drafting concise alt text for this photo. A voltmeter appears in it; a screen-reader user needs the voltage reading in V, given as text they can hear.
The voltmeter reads 16 V
